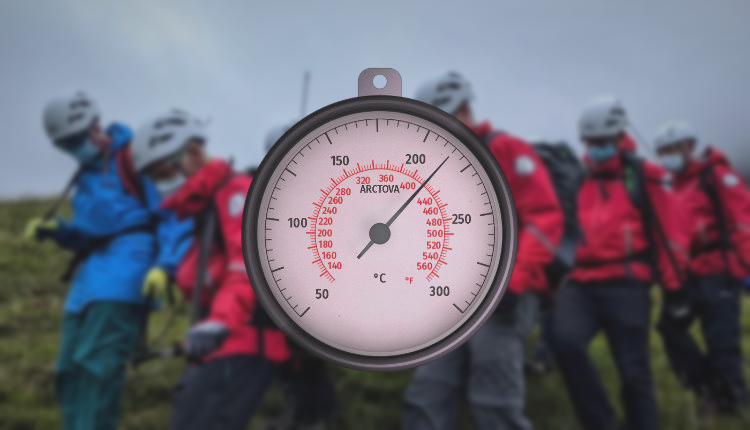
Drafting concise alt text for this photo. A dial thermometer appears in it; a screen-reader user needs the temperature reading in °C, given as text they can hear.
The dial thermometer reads 215 °C
